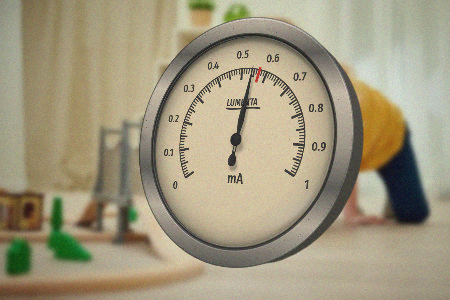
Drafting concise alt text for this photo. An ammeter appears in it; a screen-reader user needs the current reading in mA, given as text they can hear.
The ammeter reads 0.55 mA
